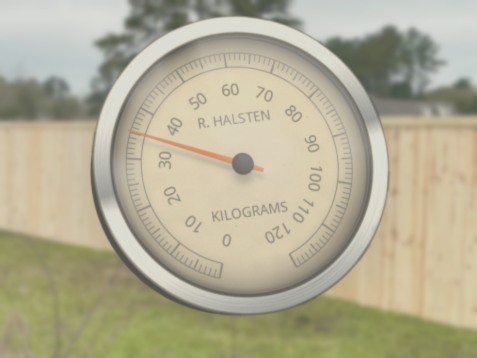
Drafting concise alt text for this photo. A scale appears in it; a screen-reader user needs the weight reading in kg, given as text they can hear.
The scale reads 35 kg
